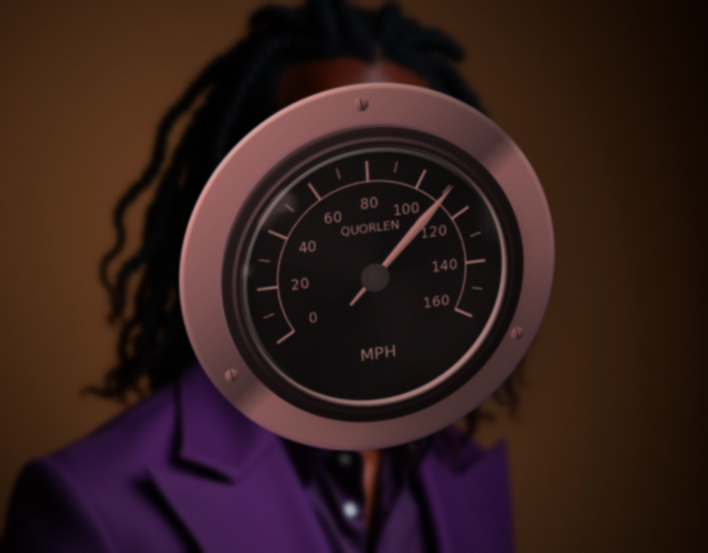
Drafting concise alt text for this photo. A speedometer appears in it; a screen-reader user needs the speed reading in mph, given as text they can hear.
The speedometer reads 110 mph
